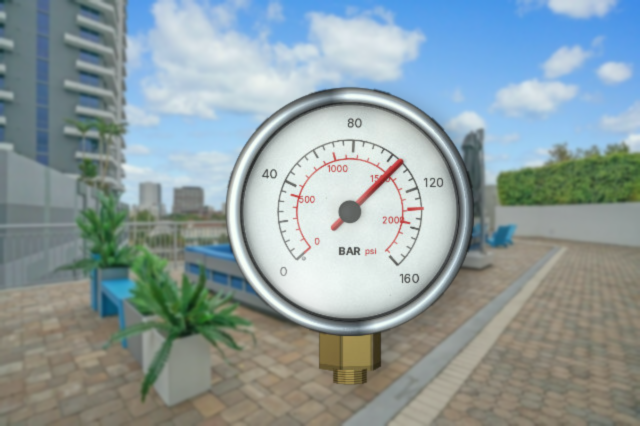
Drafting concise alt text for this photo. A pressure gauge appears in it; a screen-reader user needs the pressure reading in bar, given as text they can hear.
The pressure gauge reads 105 bar
